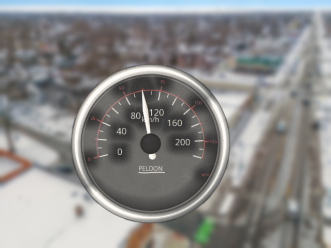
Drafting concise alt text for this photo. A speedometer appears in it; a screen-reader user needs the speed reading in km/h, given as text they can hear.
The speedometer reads 100 km/h
